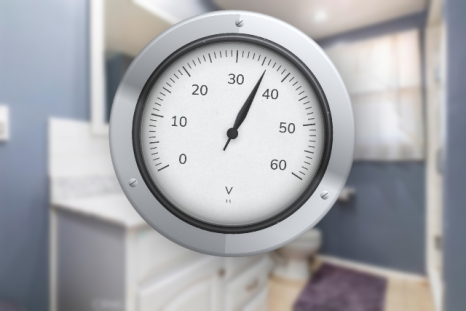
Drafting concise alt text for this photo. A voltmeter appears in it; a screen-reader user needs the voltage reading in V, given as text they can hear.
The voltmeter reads 36 V
